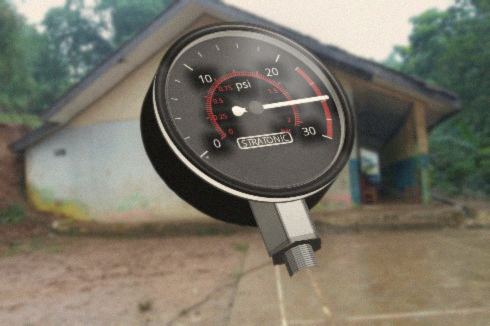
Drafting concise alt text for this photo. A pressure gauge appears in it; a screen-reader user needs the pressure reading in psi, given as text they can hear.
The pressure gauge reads 26 psi
